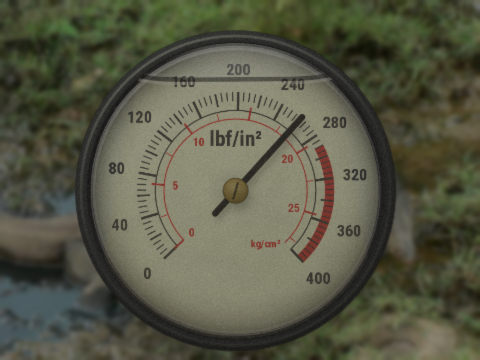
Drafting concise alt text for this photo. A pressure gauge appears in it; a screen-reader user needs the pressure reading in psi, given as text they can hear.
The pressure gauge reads 260 psi
